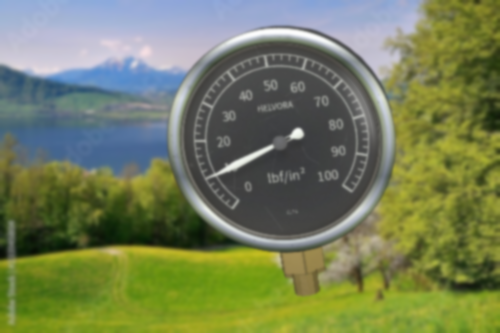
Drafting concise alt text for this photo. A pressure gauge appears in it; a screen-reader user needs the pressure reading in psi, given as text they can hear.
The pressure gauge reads 10 psi
